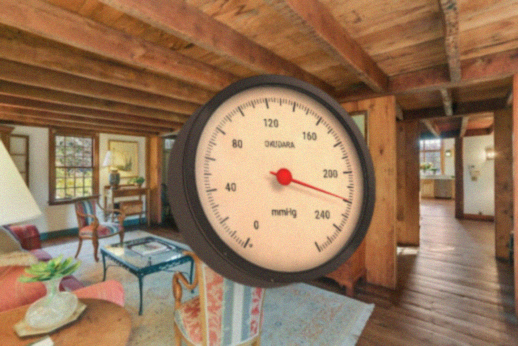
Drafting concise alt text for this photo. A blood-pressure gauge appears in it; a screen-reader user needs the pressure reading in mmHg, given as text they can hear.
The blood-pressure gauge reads 220 mmHg
